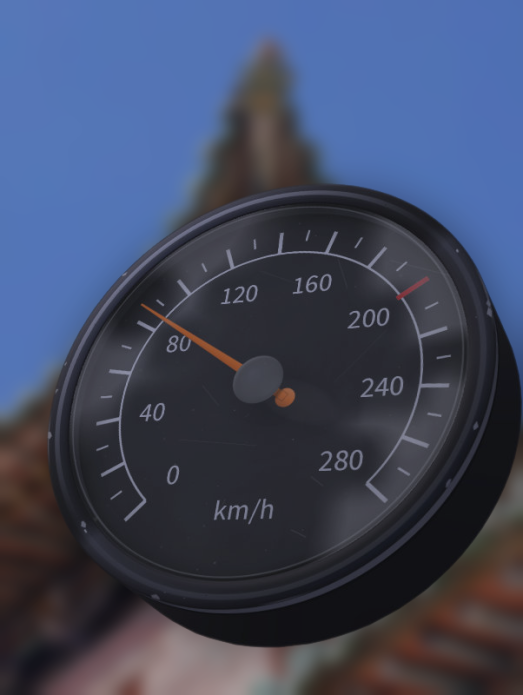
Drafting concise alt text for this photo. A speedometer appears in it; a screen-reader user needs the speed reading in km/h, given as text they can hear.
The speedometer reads 85 km/h
